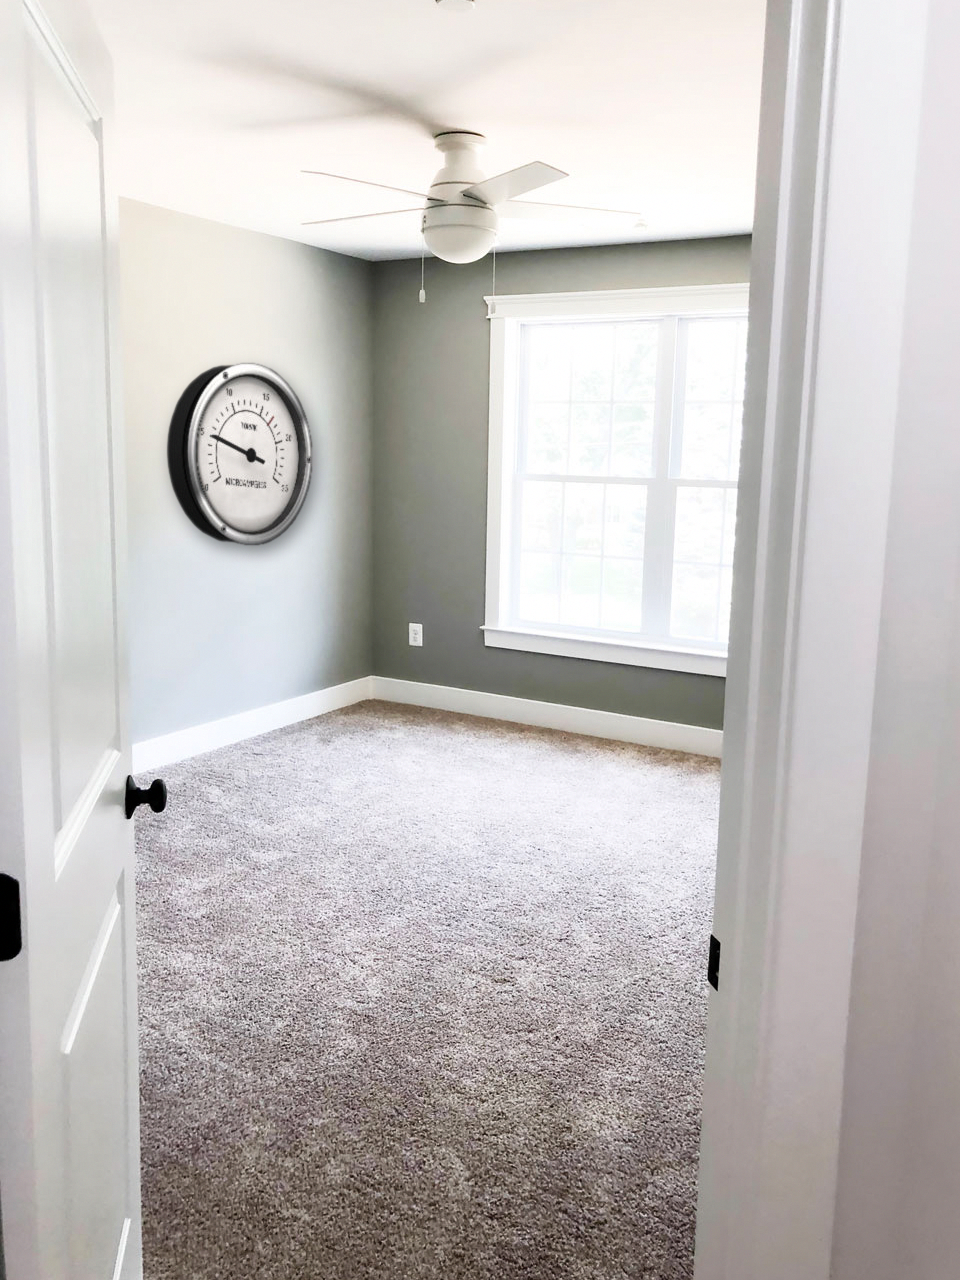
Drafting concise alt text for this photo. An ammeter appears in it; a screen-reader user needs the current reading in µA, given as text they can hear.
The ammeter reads 5 µA
